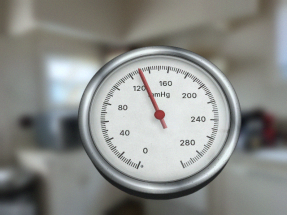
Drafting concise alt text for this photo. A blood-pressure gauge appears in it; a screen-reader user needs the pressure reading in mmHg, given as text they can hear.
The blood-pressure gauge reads 130 mmHg
